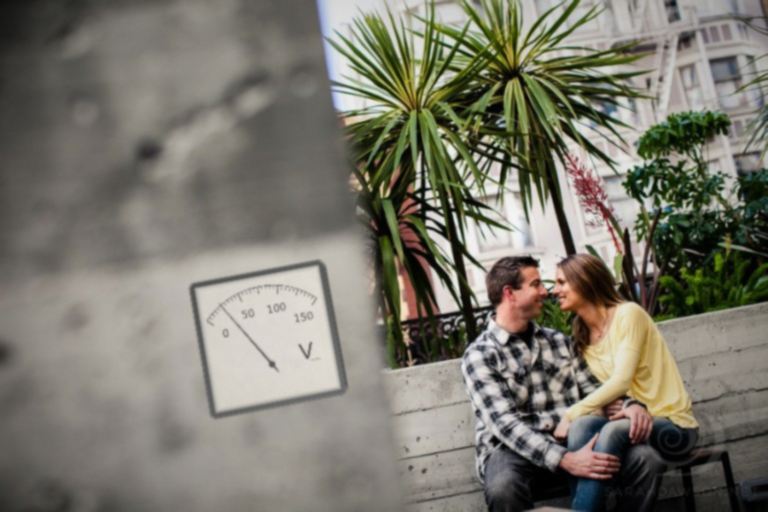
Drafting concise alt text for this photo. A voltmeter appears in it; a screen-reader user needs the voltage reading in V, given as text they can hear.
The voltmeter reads 25 V
